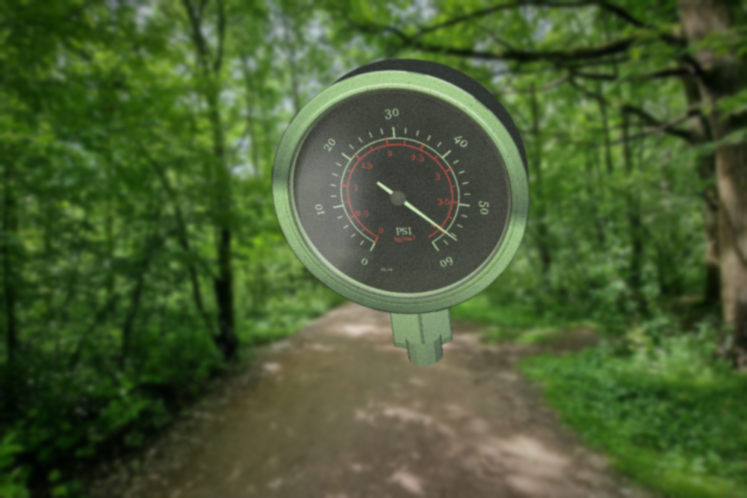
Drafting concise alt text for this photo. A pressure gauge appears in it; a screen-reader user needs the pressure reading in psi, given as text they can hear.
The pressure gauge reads 56 psi
